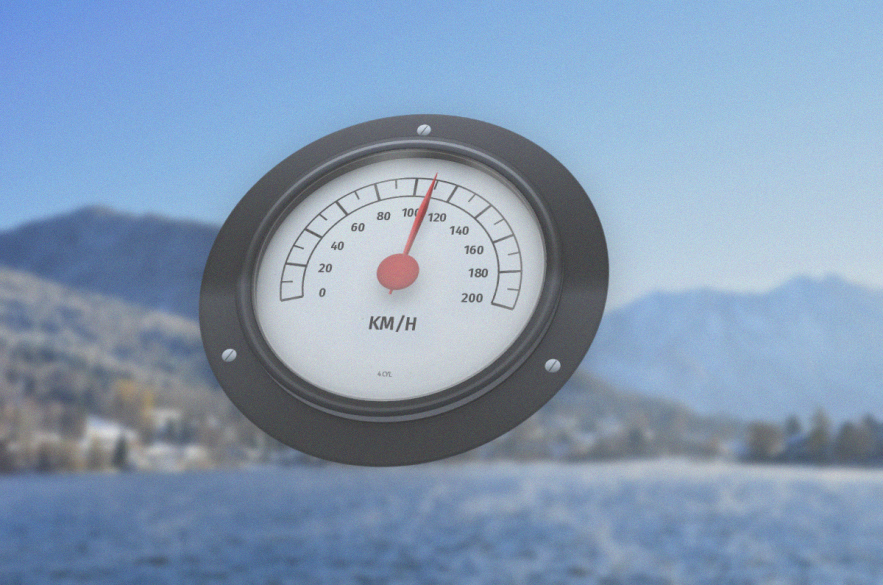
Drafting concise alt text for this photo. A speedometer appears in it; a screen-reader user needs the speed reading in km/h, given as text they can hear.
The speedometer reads 110 km/h
